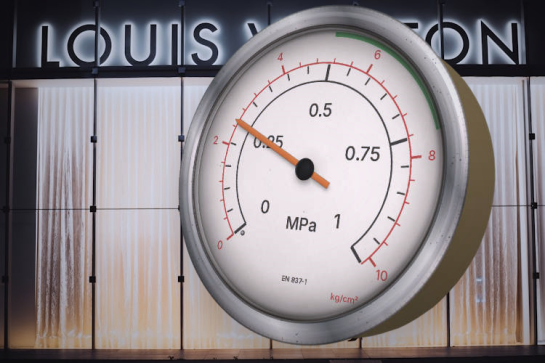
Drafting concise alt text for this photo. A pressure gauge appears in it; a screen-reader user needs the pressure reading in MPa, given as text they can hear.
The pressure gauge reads 0.25 MPa
